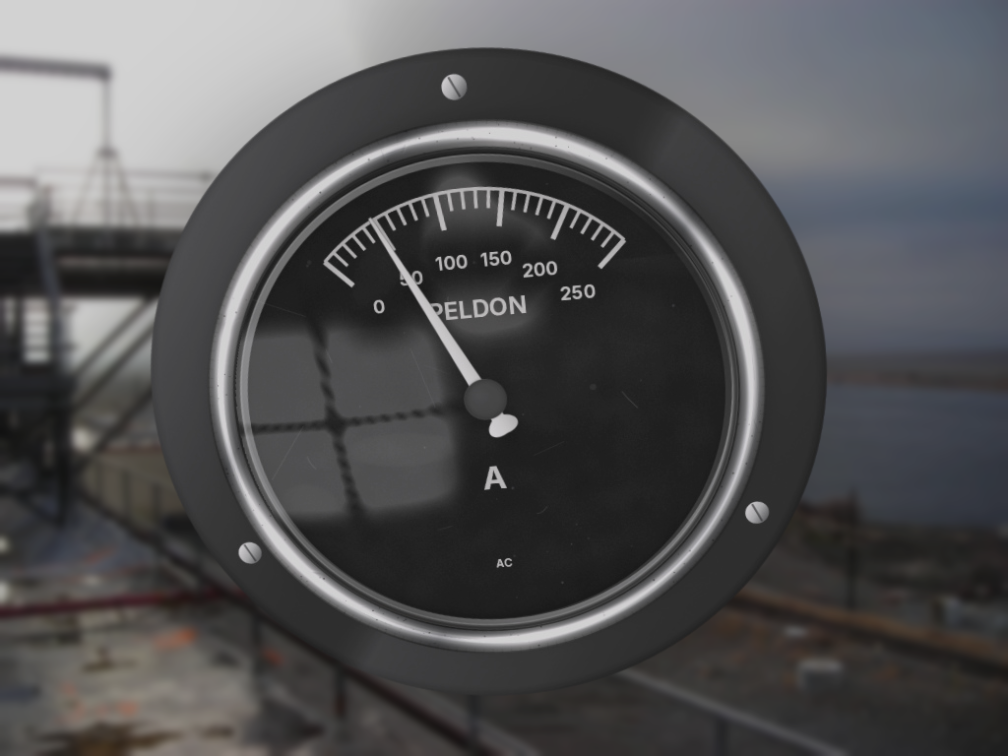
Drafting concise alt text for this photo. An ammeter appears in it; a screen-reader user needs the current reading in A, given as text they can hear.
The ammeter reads 50 A
